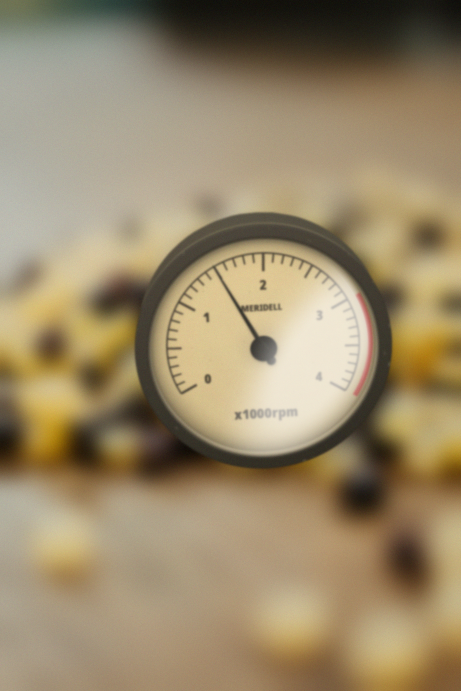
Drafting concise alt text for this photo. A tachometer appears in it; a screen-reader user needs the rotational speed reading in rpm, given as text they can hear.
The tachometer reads 1500 rpm
